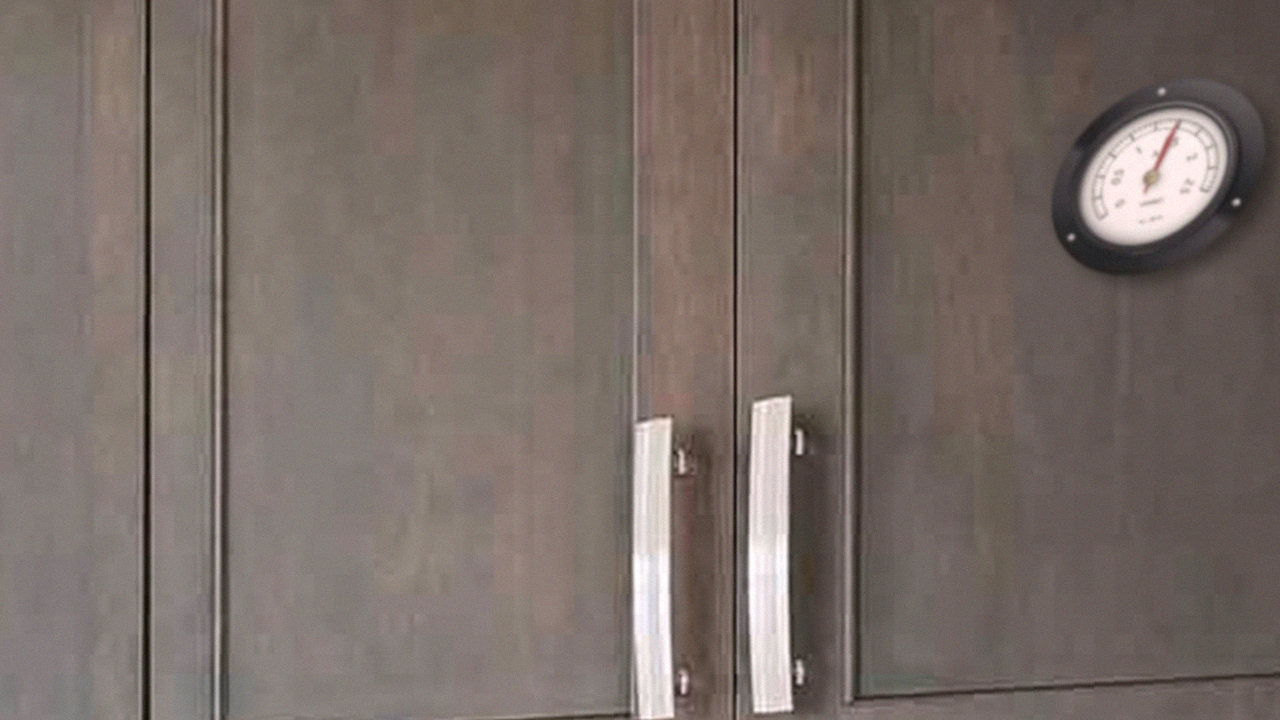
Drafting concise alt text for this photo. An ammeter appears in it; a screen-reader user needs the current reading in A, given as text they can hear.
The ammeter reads 1.5 A
